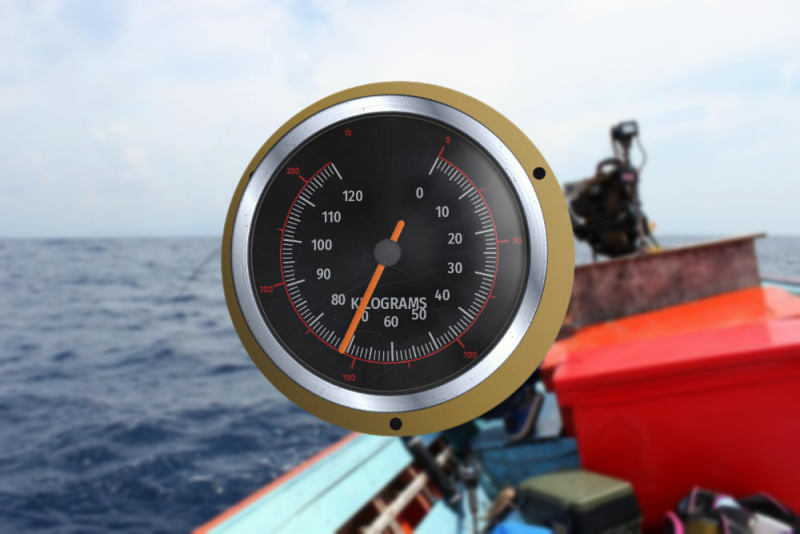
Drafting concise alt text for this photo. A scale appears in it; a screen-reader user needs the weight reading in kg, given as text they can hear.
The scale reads 71 kg
